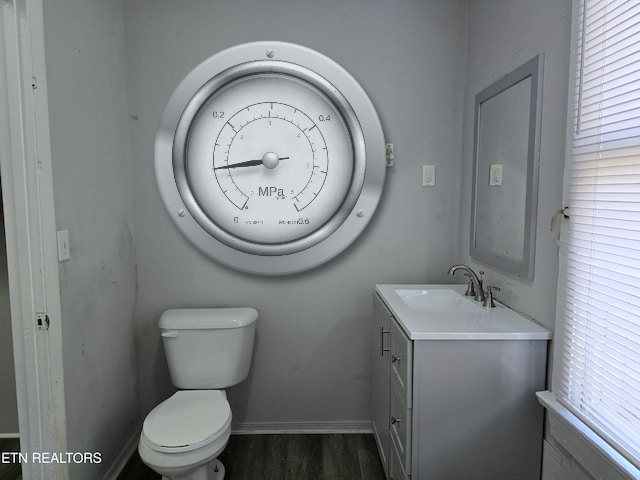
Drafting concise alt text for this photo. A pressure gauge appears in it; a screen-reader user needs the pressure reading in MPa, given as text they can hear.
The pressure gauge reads 0.1 MPa
